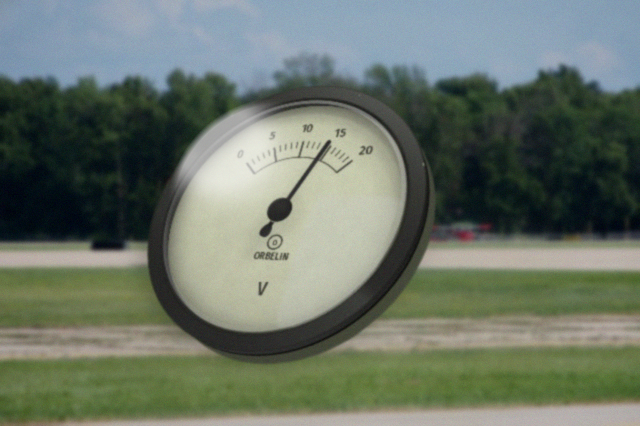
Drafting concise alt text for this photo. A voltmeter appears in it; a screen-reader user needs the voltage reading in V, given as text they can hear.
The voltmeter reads 15 V
